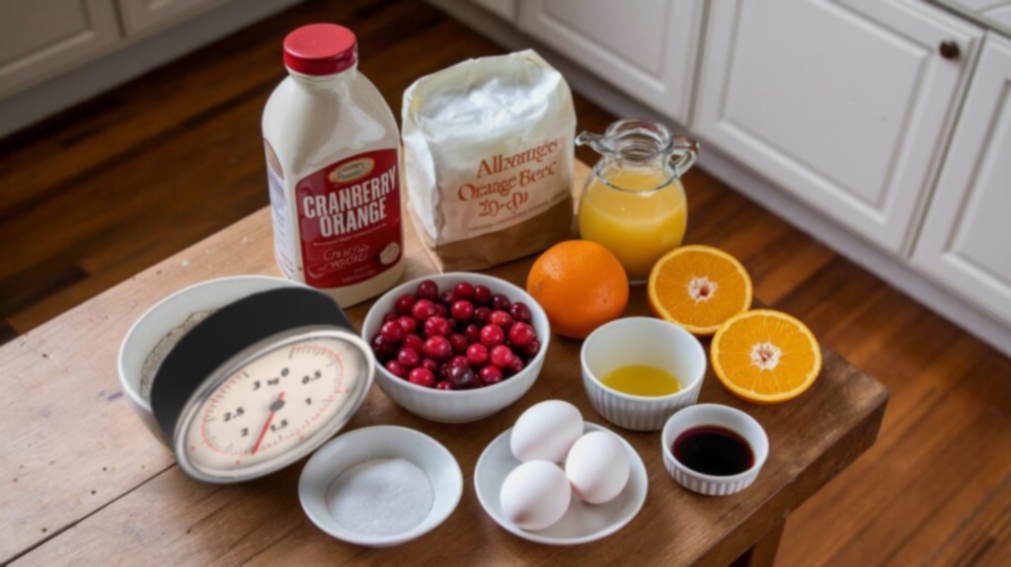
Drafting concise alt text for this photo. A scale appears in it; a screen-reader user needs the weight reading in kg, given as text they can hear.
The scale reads 1.75 kg
